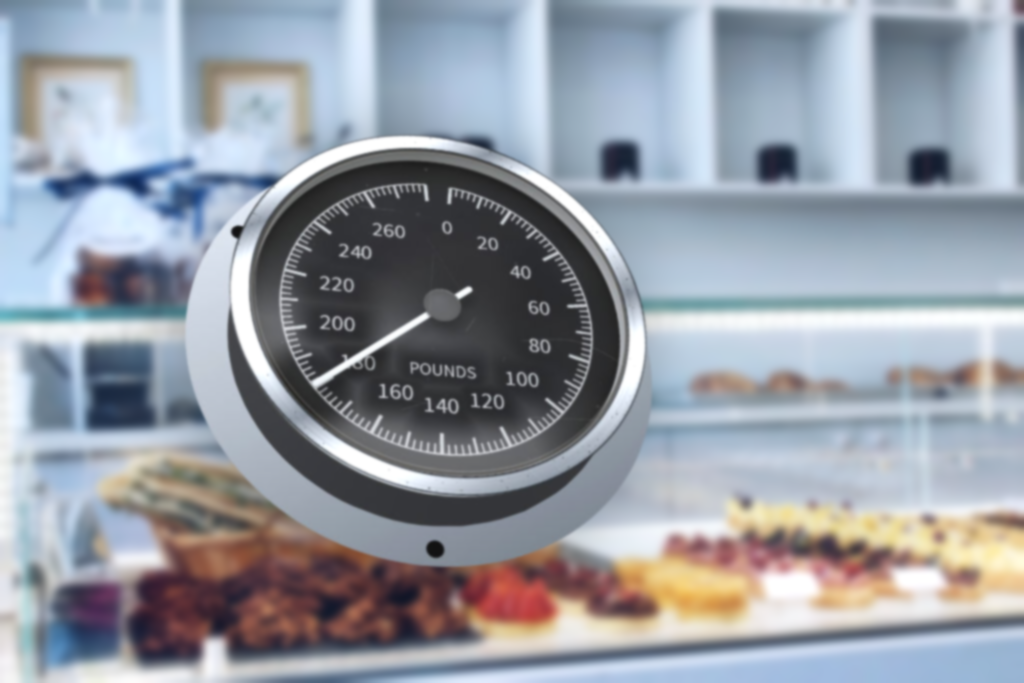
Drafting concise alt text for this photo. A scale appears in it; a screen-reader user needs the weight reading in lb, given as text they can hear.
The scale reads 180 lb
